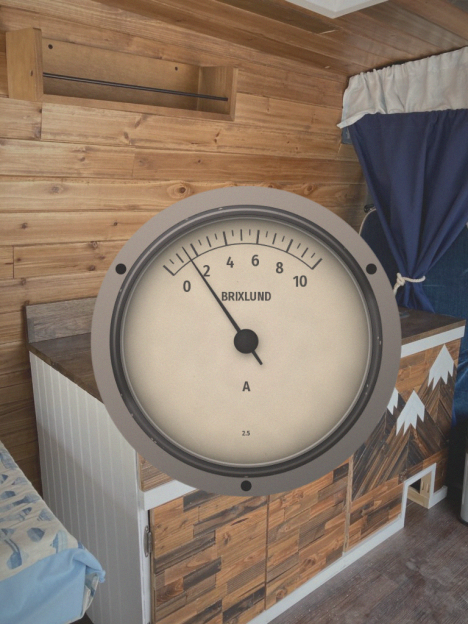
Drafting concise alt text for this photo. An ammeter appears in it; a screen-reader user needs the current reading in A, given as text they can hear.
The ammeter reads 1.5 A
